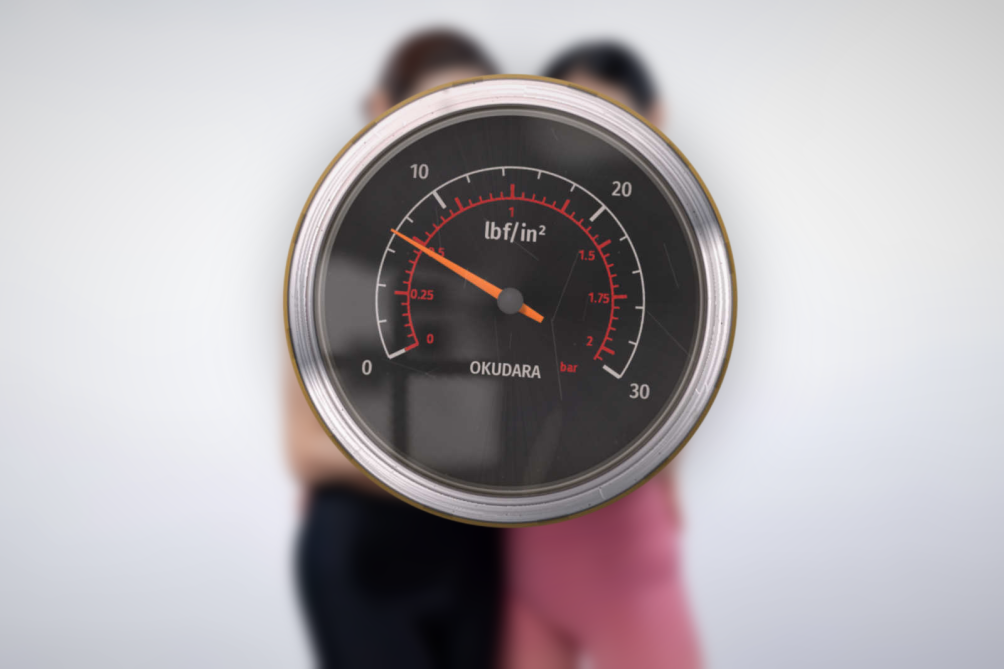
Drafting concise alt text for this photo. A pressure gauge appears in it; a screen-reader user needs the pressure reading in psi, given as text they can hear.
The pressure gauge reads 7 psi
